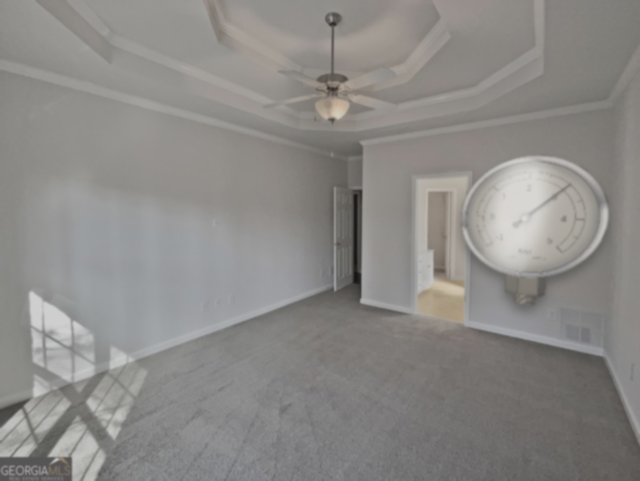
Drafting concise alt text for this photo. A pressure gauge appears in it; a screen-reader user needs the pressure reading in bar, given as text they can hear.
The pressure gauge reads 3 bar
